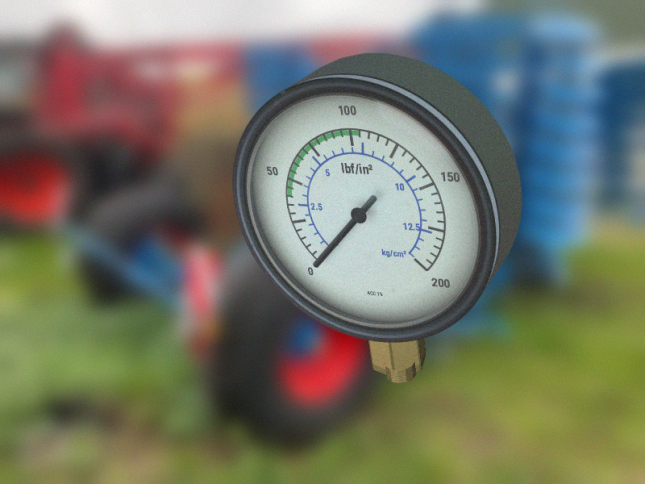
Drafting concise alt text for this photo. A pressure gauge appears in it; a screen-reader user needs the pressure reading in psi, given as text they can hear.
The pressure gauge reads 0 psi
